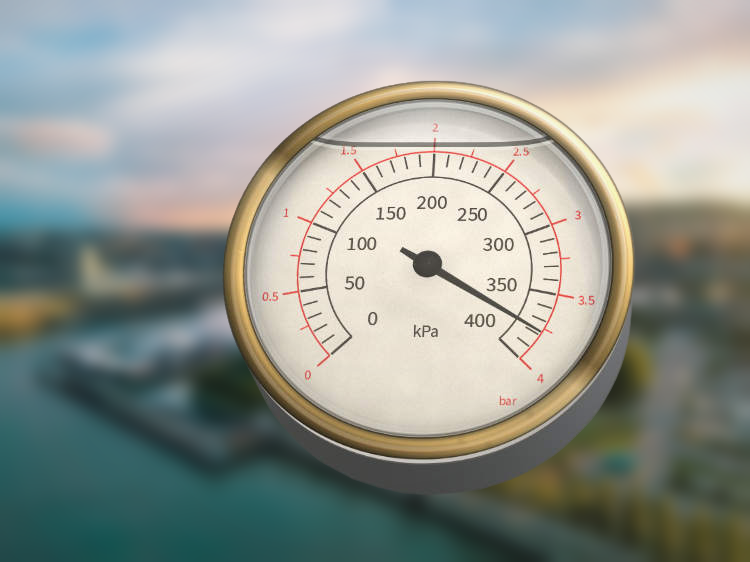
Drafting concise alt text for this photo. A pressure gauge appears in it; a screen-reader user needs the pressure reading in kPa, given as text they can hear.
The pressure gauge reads 380 kPa
